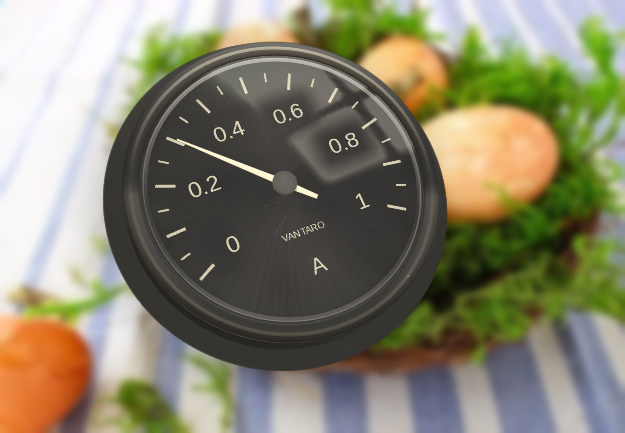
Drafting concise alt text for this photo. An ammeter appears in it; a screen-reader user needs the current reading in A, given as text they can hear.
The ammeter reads 0.3 A
